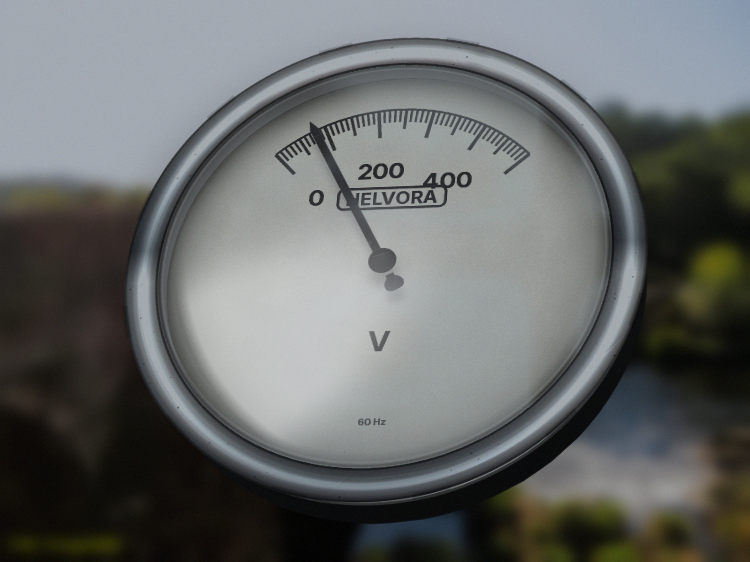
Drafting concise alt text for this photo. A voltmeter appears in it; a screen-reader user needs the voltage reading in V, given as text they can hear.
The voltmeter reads 80 V
